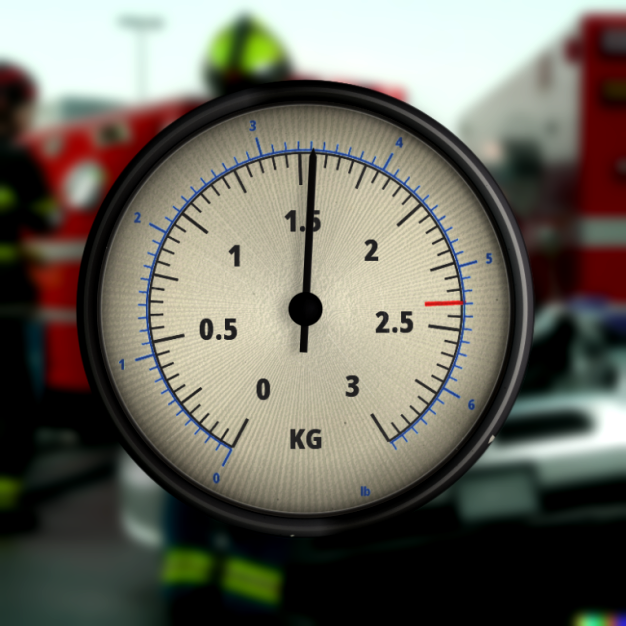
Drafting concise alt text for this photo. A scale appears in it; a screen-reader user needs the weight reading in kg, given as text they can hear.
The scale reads 1.55 kg
